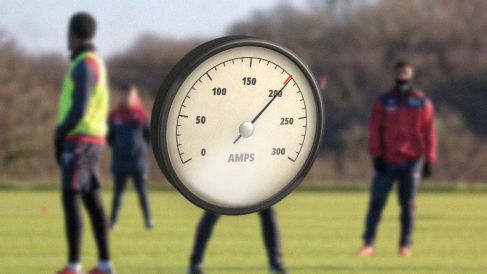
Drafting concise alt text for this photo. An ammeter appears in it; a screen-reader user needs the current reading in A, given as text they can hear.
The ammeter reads 200 A
